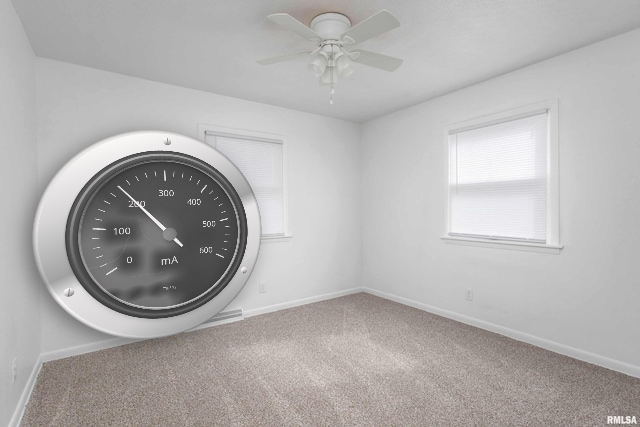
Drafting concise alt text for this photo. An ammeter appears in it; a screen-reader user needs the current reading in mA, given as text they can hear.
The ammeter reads 200 mA
